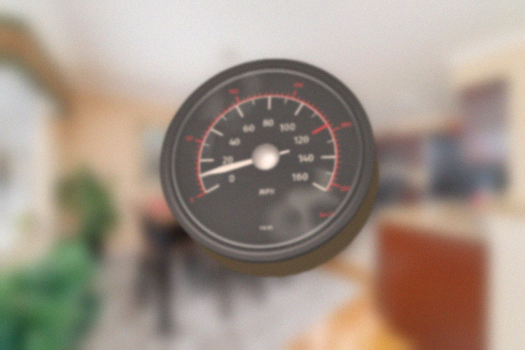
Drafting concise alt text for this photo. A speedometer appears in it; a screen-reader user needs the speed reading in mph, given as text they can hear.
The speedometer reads 10 mph
